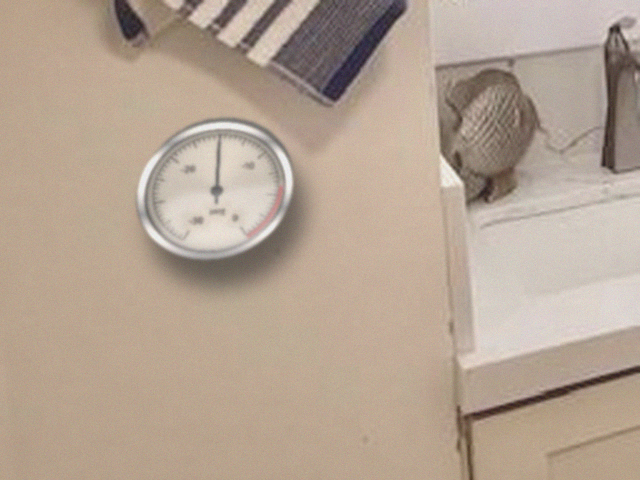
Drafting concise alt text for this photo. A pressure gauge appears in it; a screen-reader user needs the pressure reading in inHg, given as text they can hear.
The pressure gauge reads -15 inHg
